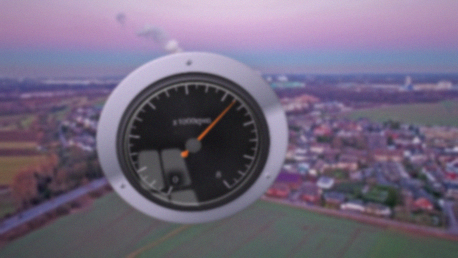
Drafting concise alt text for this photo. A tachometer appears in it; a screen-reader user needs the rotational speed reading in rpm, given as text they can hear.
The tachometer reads 5250 rpm
